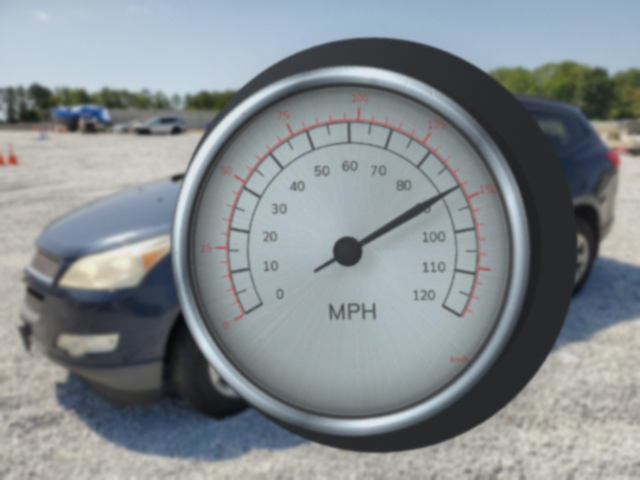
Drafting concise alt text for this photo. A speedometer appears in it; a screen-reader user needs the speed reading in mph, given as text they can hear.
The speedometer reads 90 mph
